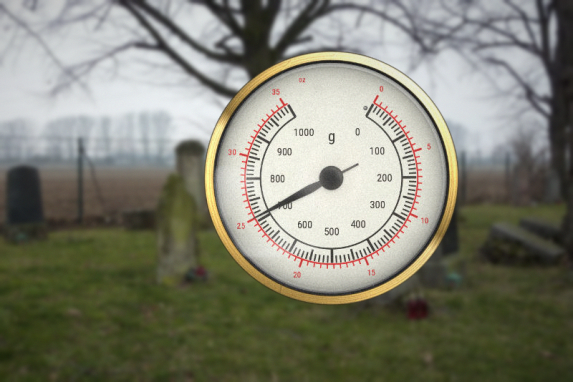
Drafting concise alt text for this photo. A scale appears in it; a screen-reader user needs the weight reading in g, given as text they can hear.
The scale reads 710 g
